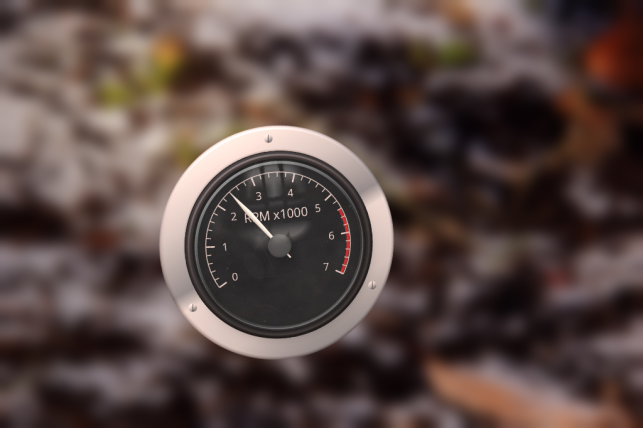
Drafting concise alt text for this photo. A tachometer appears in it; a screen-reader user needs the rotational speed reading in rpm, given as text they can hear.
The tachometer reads 2400 rpm
